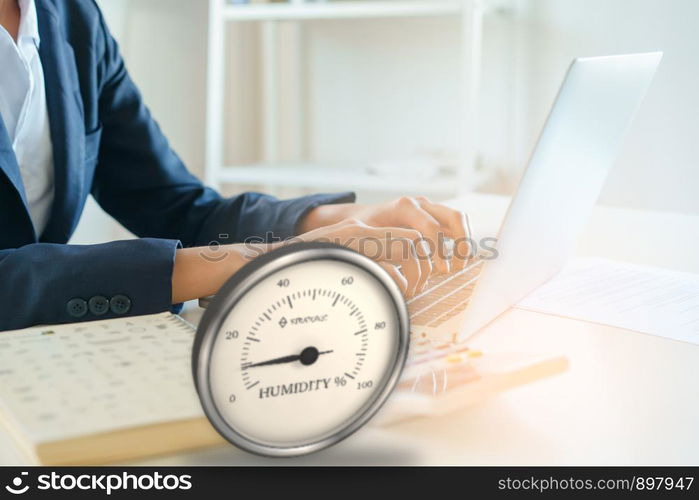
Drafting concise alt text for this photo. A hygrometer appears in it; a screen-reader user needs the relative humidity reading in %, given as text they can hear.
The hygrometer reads 10 %
